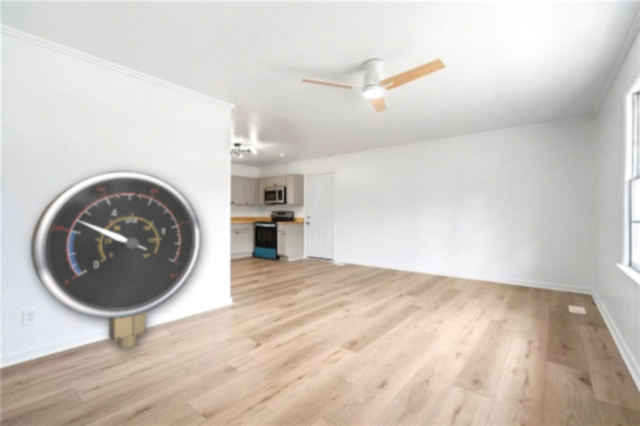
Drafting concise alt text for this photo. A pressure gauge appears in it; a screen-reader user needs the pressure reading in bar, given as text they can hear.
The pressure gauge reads 2.5 bar
